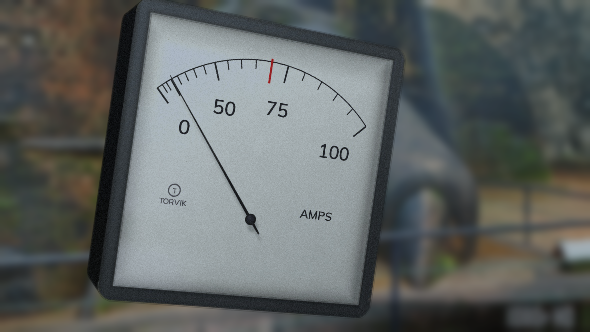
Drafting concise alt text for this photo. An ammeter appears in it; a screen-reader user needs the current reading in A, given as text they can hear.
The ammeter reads 25 A
